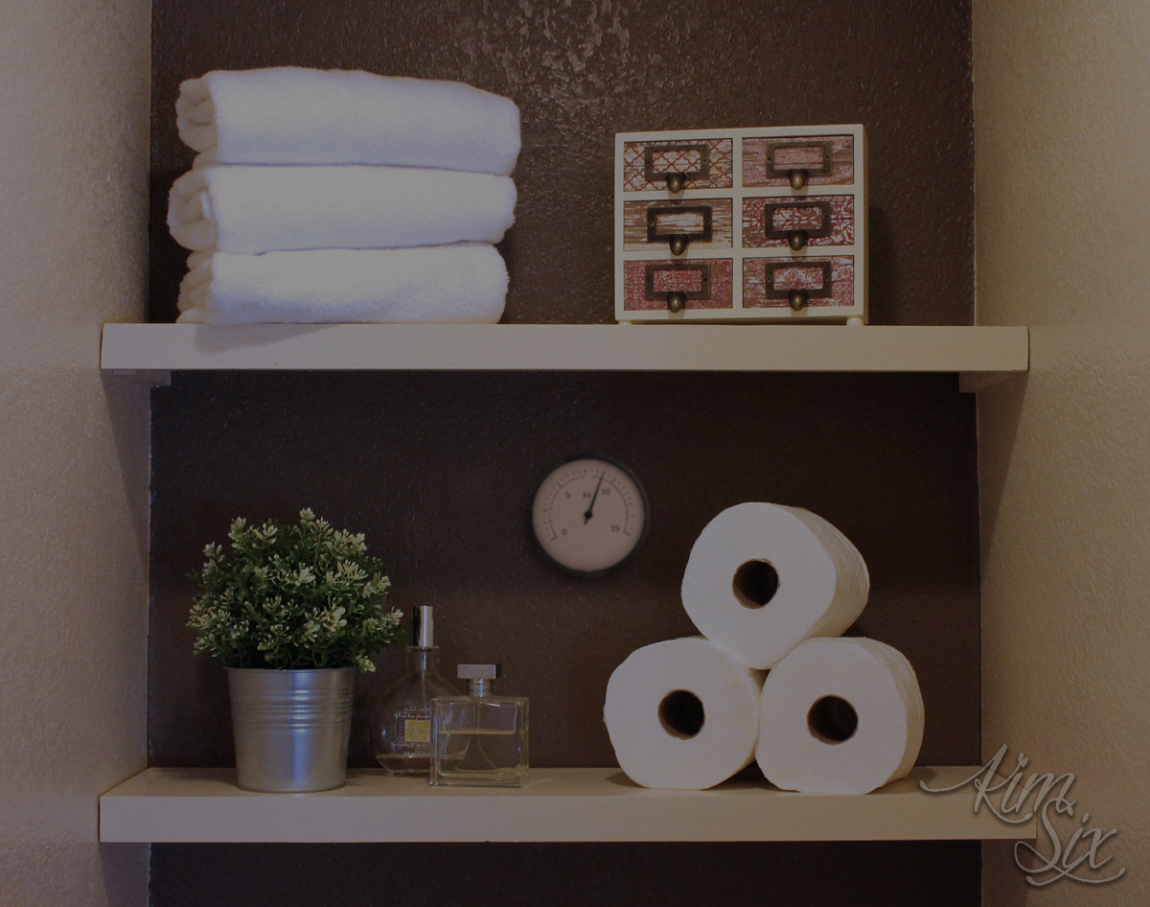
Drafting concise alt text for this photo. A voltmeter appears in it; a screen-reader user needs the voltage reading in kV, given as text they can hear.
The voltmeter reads 9 kV
